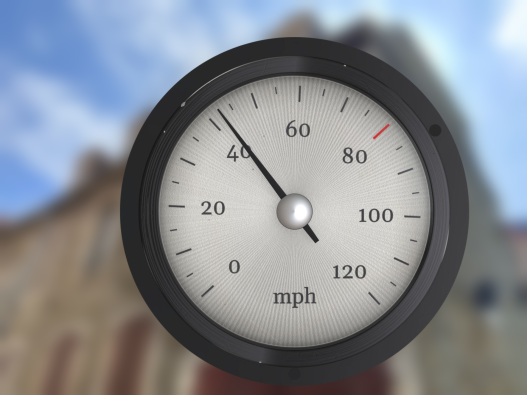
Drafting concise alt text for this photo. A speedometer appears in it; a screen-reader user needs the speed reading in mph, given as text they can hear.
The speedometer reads 42.5 mph
